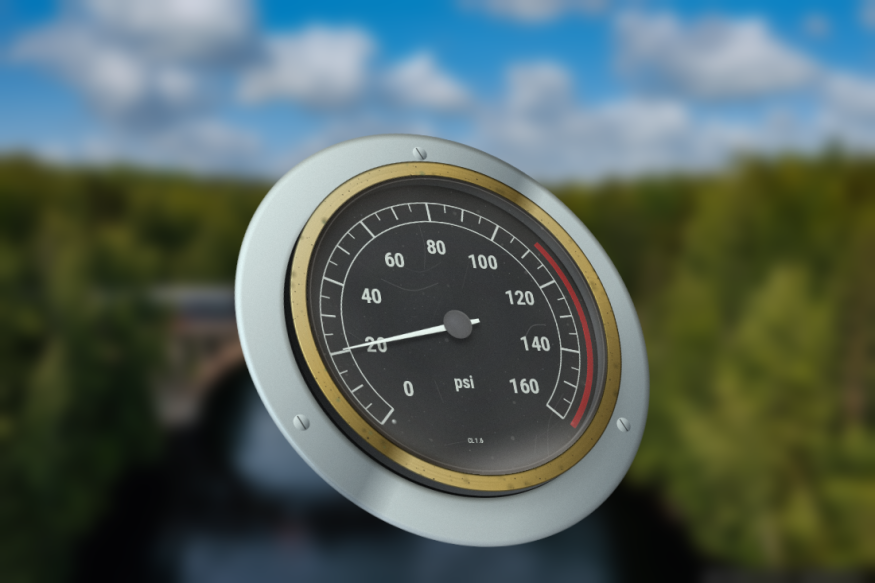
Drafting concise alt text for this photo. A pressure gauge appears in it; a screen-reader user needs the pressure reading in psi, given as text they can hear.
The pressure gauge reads 20 psi
